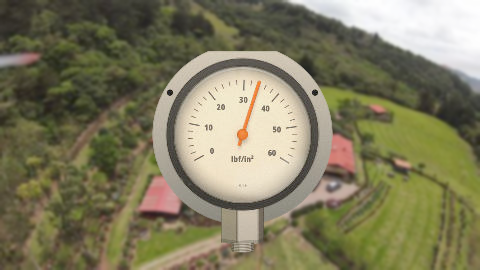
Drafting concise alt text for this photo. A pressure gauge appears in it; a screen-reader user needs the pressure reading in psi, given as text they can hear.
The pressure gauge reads 34 psi
